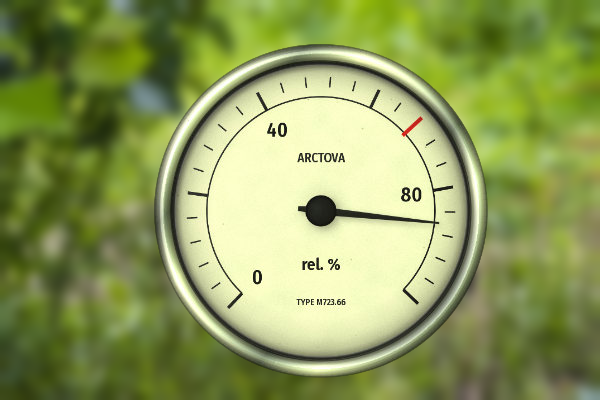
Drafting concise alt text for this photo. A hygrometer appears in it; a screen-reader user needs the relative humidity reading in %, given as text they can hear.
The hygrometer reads 86 %
